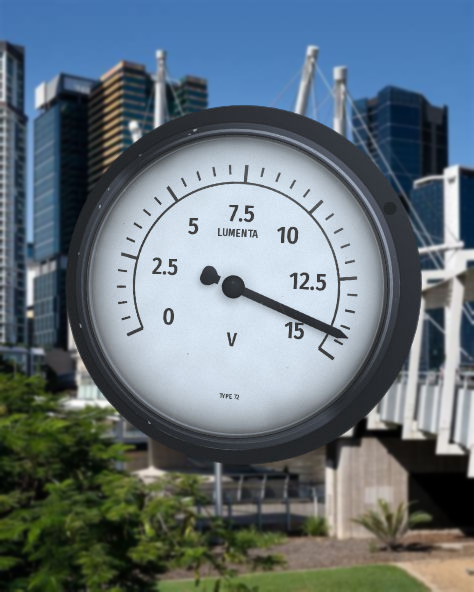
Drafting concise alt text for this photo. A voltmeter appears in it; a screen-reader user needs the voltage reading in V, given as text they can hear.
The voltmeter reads 14.25 V
